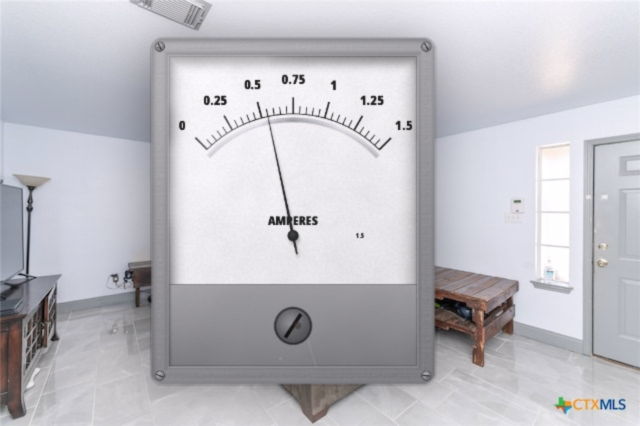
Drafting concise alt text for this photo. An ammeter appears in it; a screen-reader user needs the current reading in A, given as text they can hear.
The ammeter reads 0.55 A
